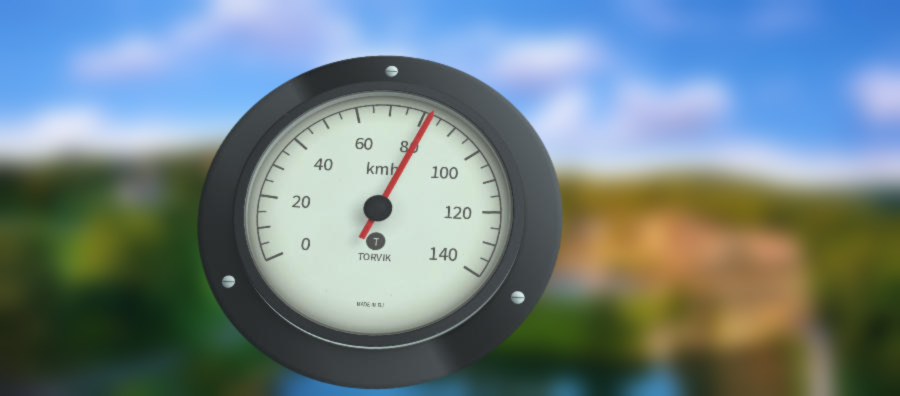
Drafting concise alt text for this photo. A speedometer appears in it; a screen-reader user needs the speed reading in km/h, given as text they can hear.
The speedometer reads 82.5 km/h
